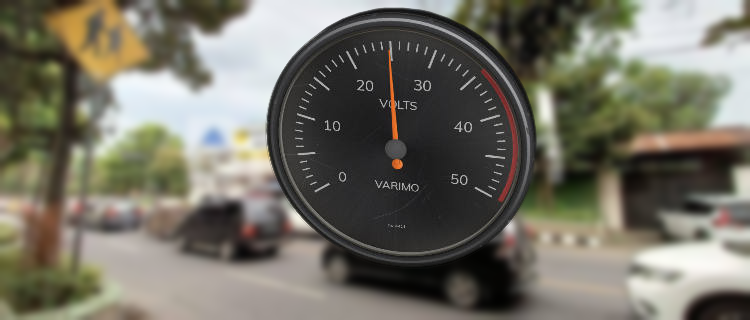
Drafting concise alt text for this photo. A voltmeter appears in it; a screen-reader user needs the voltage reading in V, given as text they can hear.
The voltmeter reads 25 V
